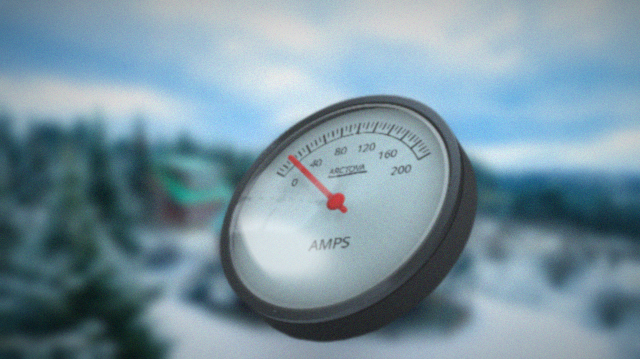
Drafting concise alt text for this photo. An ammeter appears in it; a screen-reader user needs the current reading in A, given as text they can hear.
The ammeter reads 20 A
